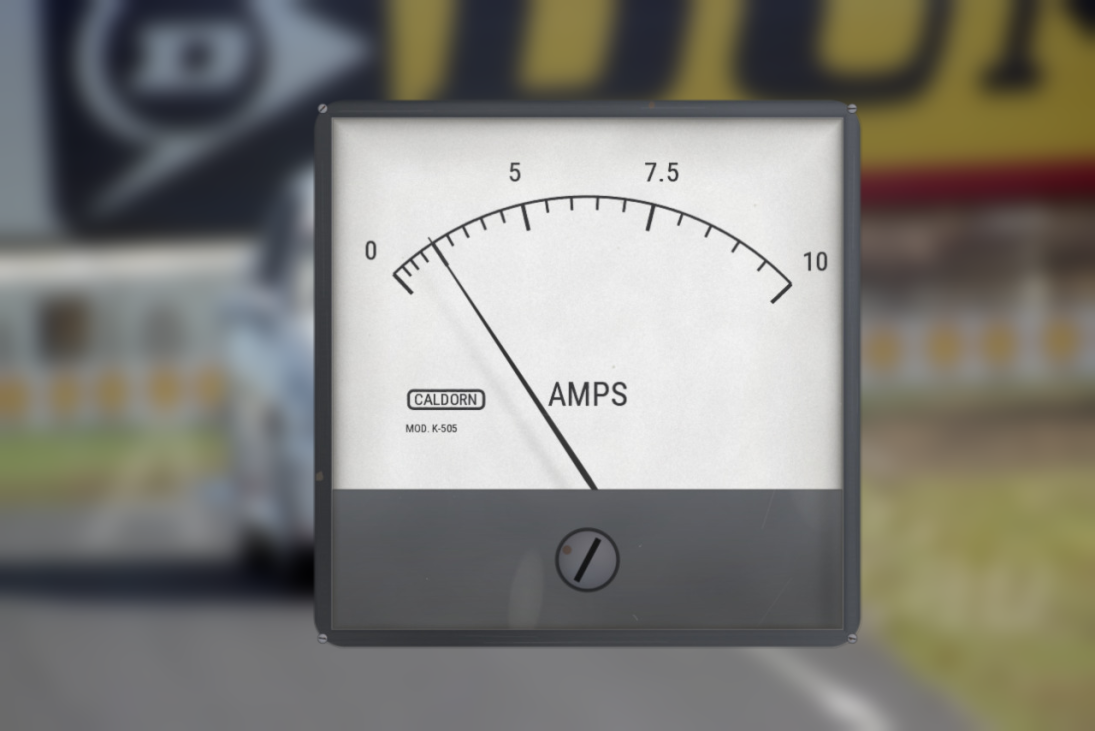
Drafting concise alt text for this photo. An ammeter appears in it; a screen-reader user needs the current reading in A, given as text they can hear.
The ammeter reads 2.5 A
